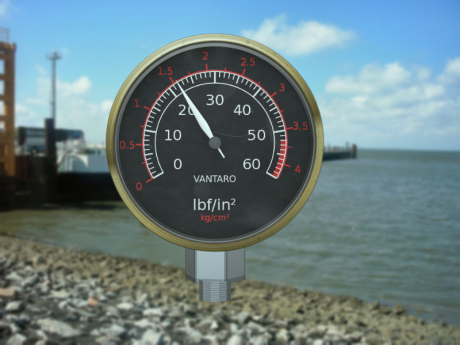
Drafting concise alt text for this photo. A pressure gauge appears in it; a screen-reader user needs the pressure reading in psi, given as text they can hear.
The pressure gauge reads 22 psi
